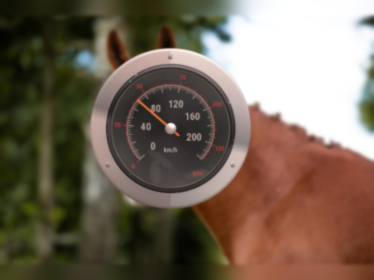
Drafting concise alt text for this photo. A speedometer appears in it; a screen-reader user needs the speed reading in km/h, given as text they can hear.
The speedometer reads 70 km/h
